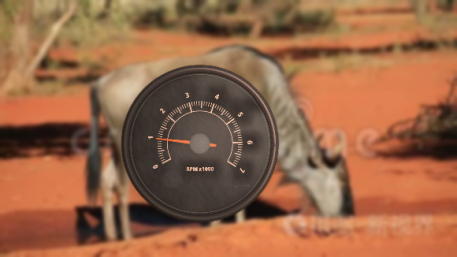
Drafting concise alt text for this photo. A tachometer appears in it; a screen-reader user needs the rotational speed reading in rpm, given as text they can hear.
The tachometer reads 1000 rpm
